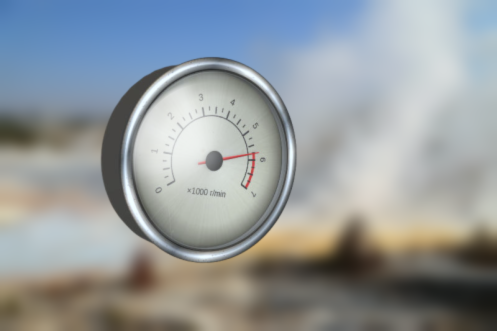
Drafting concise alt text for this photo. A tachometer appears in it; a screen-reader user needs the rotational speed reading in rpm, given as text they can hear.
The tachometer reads 5750 rpm
